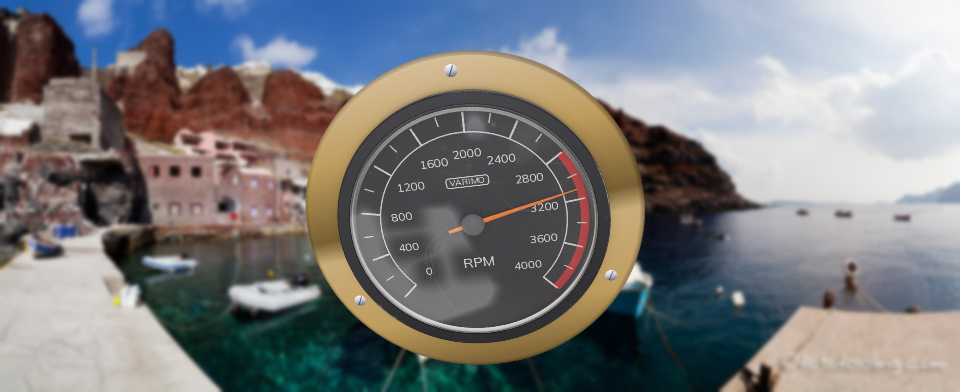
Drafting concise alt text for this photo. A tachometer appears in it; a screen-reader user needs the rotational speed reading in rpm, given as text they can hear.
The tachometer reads 3100 rpm
